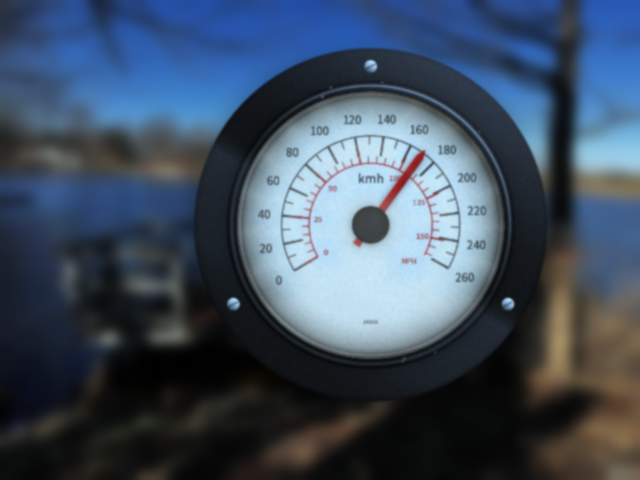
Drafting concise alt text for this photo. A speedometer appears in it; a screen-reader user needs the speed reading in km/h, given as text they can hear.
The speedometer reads 170 km/h
